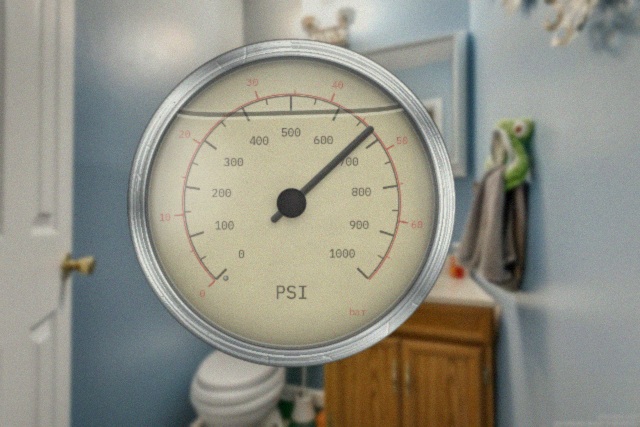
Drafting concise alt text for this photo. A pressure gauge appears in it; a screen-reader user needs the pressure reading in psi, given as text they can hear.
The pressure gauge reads 675 psi
